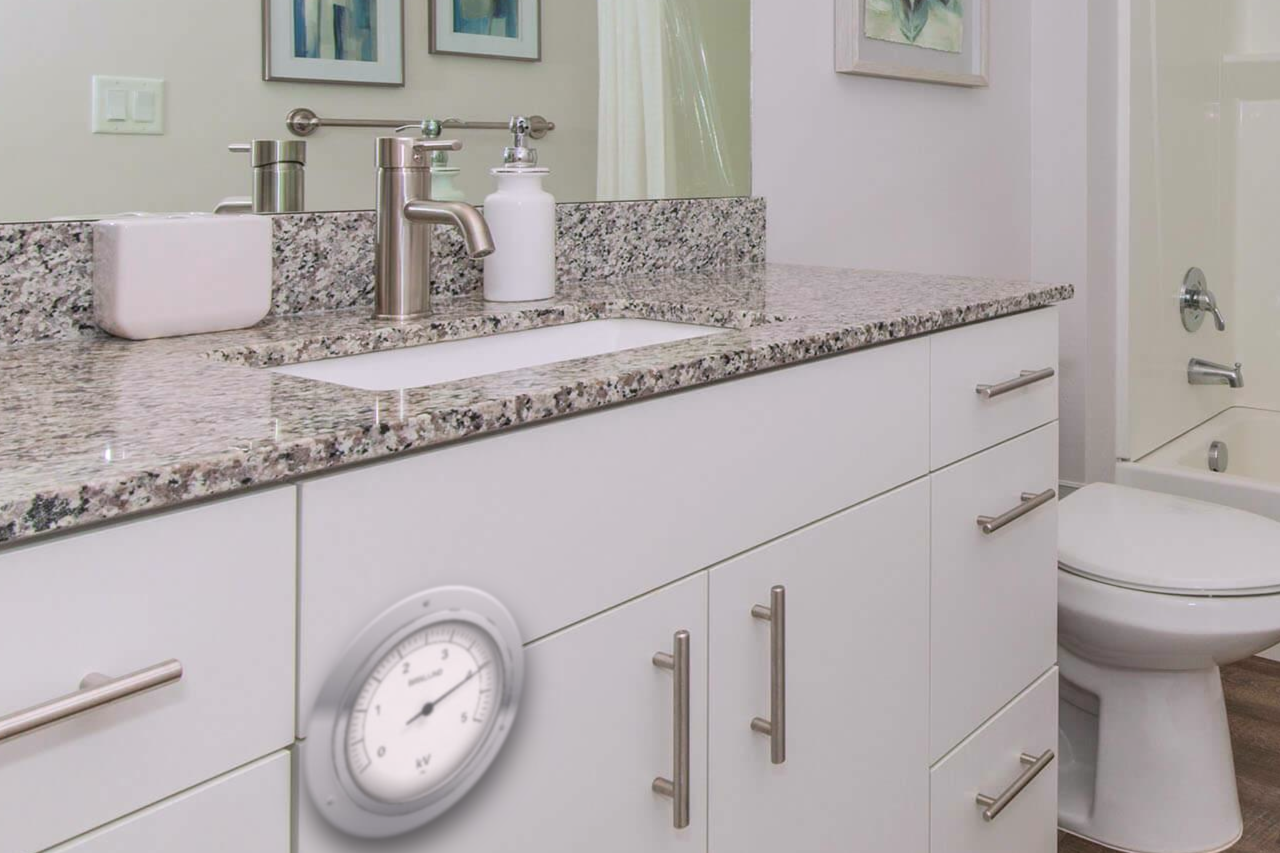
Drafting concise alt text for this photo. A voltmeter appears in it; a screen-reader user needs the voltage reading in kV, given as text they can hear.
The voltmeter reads 4 kV
